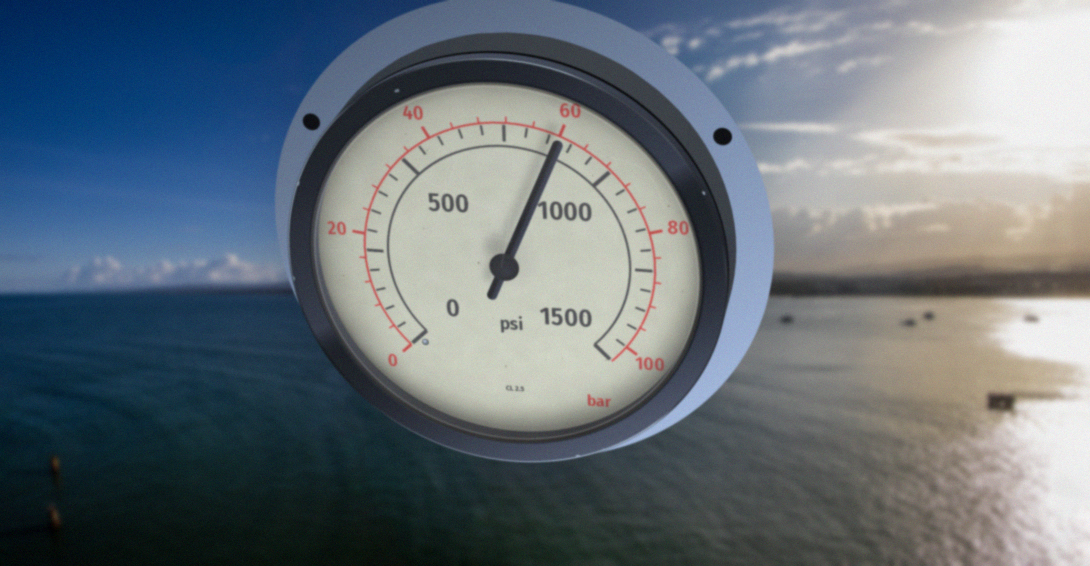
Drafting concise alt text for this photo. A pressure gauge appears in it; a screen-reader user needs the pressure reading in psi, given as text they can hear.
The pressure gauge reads 875 psi
